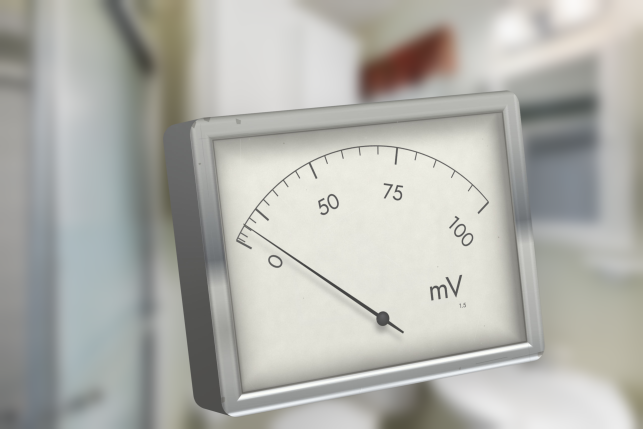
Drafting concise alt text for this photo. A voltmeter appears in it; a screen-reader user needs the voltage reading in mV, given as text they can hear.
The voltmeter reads 15 mV
